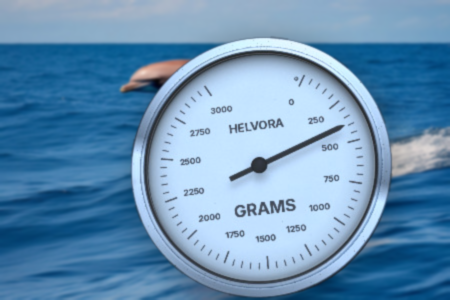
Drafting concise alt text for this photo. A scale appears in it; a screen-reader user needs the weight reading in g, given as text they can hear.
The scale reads 400 g
